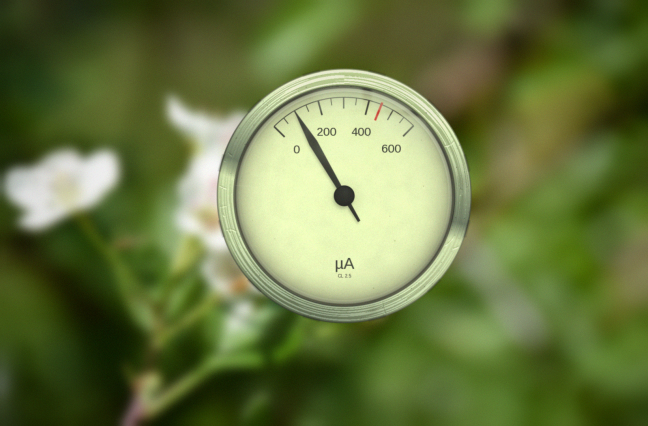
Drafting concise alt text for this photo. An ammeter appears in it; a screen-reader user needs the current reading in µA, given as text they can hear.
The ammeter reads 100 µA
